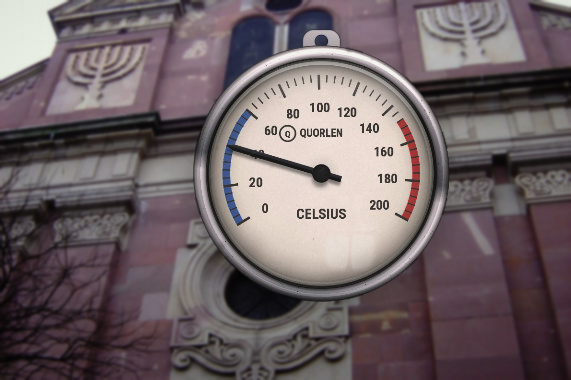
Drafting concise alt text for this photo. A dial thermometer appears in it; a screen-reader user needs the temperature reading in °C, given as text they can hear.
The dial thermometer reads 40 °C
